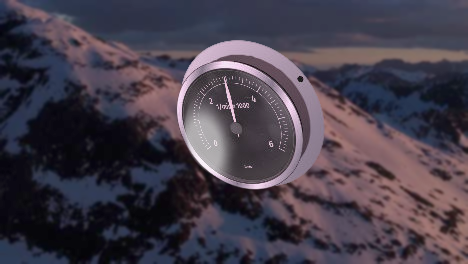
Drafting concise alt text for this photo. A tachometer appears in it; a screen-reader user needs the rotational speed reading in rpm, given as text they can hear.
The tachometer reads 3000 rpm
